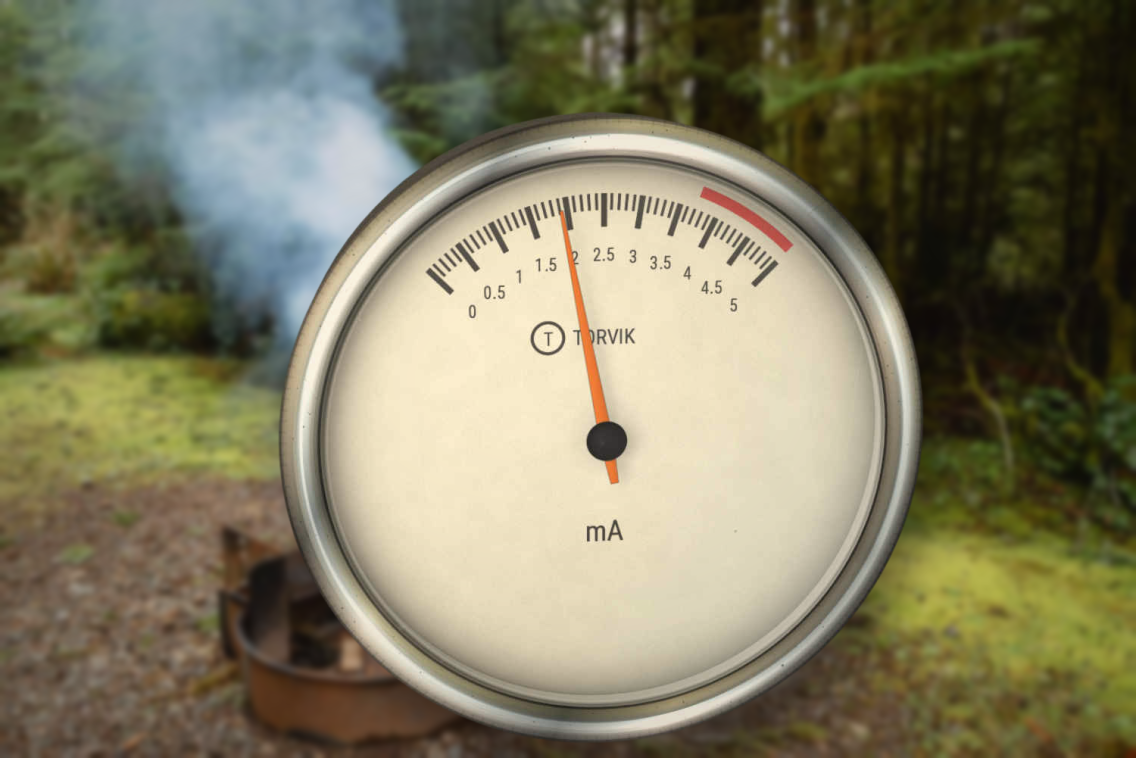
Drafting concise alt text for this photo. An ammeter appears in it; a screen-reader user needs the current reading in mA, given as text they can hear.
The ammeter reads 1.9 mA
